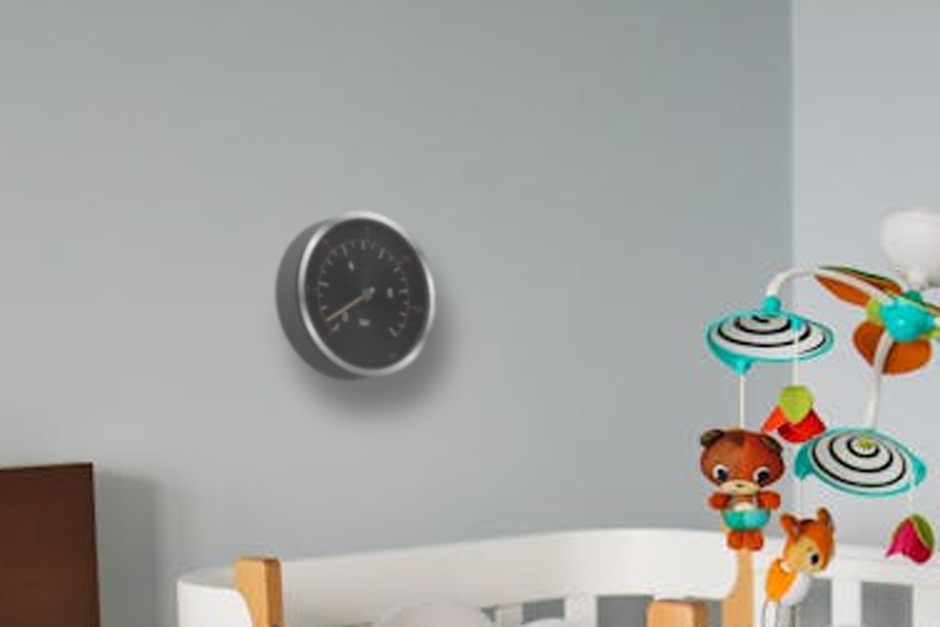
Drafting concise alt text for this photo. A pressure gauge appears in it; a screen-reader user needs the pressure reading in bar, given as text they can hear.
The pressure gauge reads 0.5 bar
